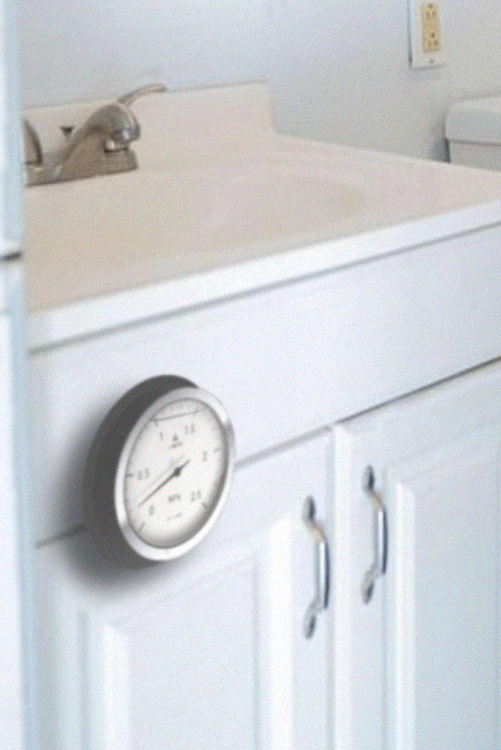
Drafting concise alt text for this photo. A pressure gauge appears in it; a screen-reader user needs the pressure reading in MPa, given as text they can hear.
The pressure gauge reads 0.2 MPa
